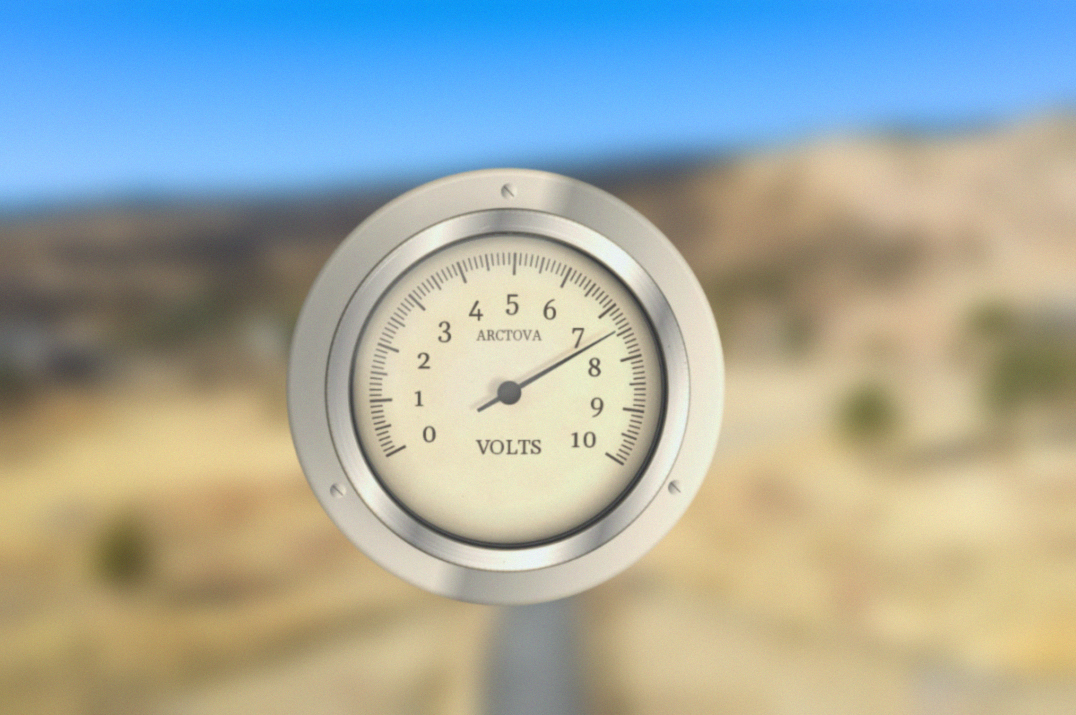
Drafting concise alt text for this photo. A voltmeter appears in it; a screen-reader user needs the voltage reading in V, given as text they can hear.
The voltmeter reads 7.4 V
